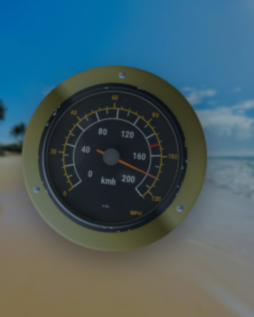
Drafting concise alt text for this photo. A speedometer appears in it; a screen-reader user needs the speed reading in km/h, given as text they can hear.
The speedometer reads 180 km/h
